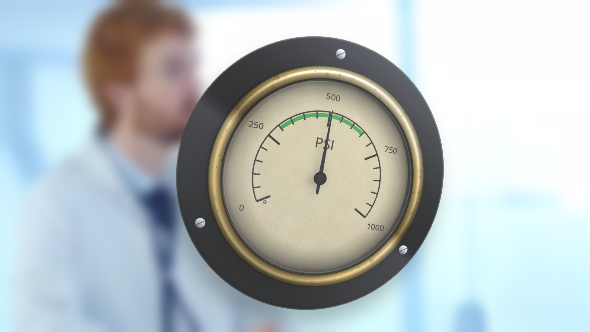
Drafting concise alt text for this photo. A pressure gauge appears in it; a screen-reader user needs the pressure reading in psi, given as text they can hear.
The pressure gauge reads 500 psi
